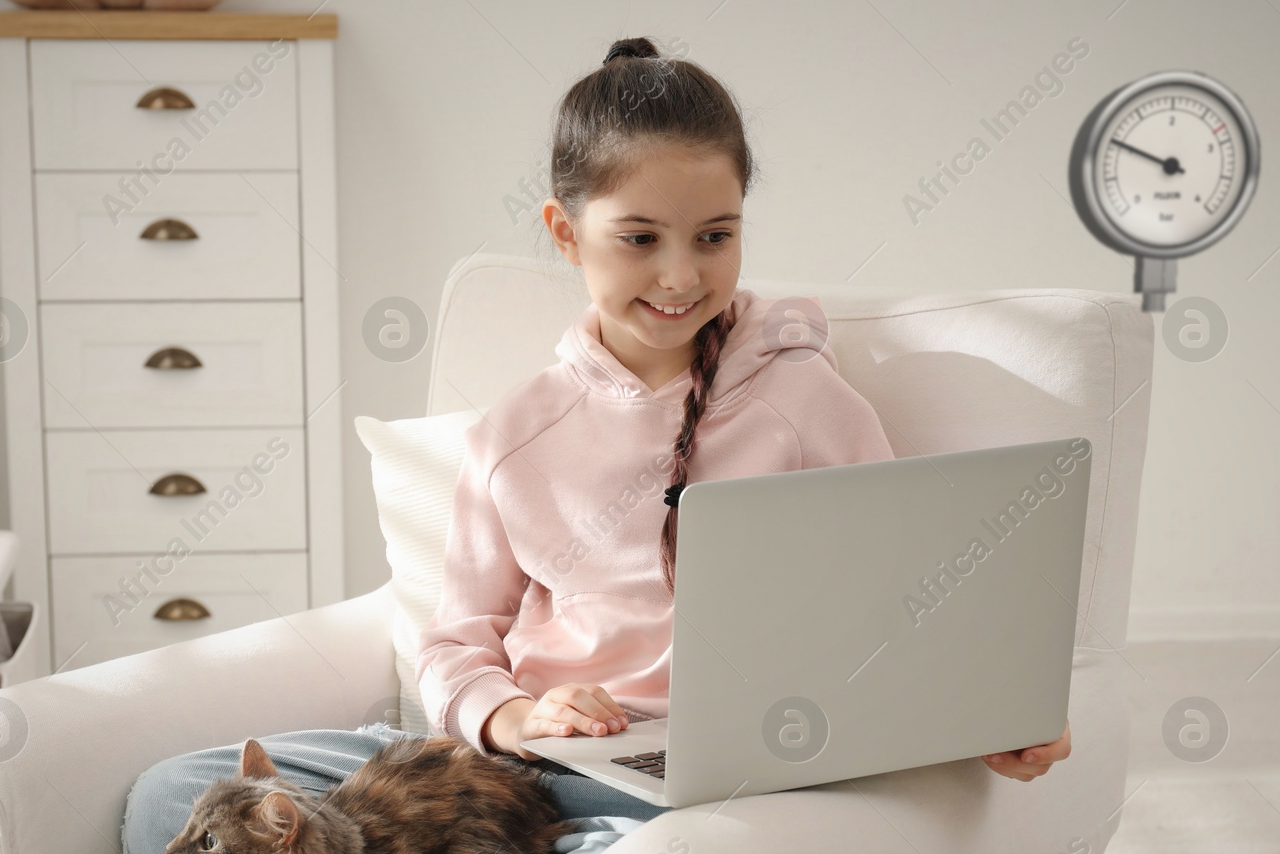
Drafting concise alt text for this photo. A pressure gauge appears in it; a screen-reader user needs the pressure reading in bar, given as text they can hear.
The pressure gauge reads 1 bar
